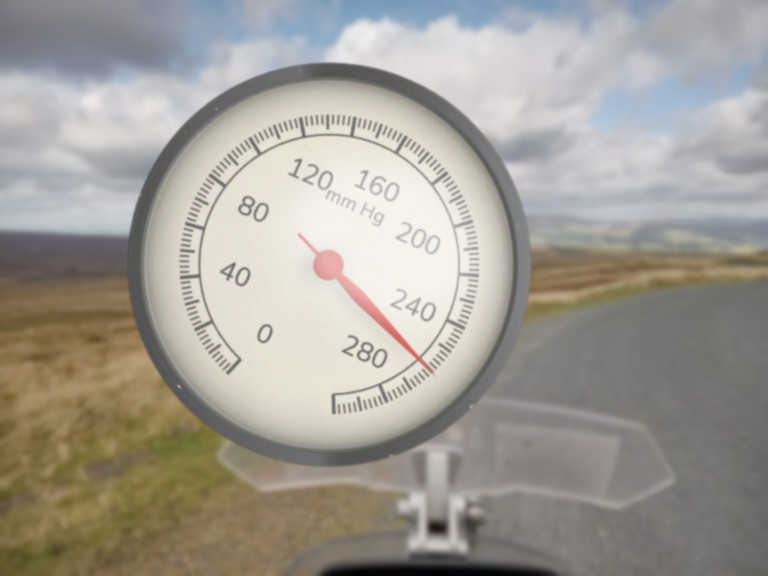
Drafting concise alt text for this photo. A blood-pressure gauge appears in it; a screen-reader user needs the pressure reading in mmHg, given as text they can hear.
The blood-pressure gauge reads 260 mmHg
